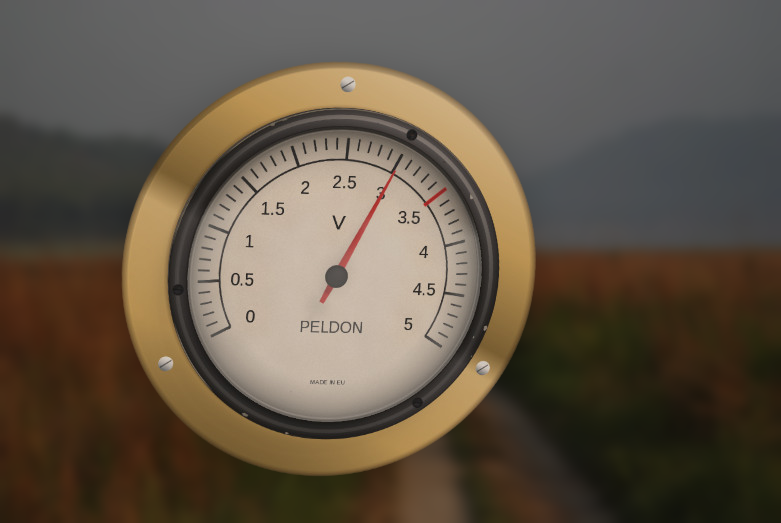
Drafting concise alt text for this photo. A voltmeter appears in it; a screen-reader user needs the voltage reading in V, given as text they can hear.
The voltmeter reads 3 V
